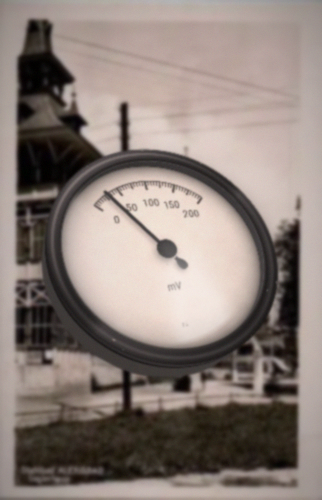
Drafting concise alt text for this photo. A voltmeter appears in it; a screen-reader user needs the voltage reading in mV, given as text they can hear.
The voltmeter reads 25 mV
